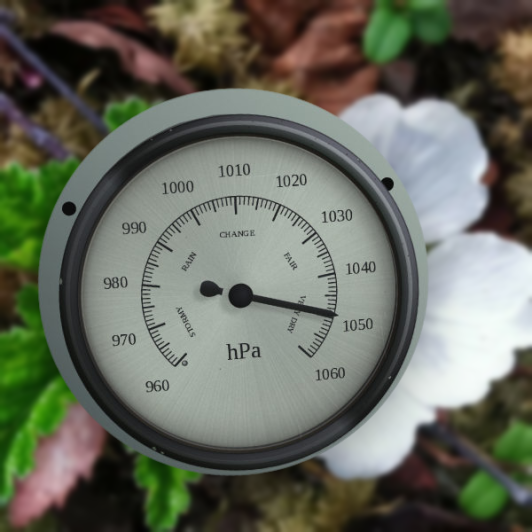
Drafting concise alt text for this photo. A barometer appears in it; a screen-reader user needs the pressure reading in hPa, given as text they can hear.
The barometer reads 1049 hPa
